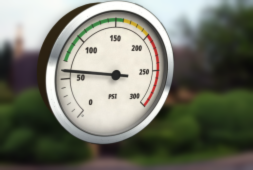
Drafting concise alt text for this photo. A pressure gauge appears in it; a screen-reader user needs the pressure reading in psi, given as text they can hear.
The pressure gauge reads 60 psi
